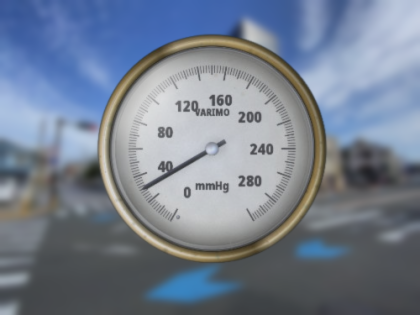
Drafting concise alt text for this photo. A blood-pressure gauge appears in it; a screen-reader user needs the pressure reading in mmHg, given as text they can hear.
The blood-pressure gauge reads 30 mmHg
